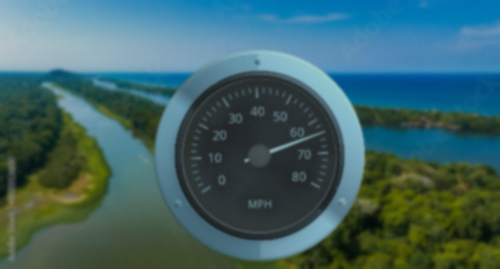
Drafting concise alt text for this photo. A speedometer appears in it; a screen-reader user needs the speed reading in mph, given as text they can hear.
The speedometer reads 64 mph
